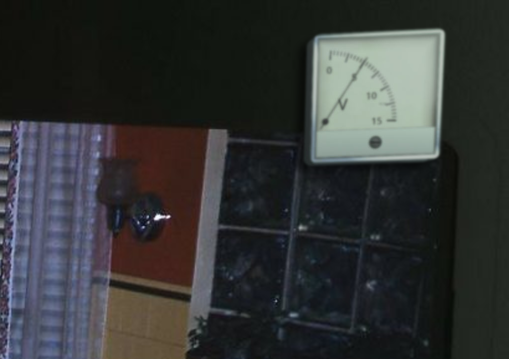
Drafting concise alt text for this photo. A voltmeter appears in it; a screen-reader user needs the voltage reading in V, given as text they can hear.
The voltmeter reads 5 V
